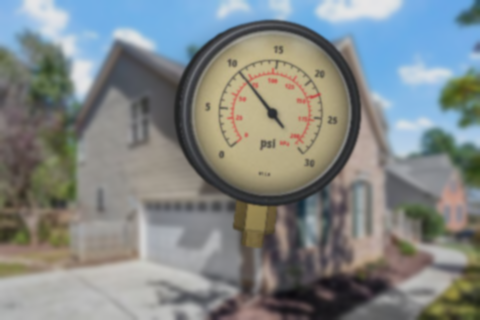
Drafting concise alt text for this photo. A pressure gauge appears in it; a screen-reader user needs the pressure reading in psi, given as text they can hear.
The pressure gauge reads 10 psi
